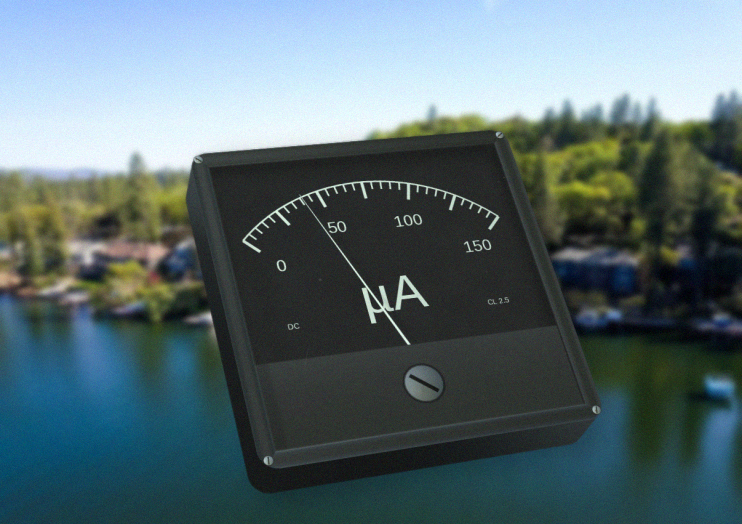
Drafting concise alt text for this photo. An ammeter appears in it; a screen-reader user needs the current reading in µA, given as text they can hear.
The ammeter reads 40 µA
